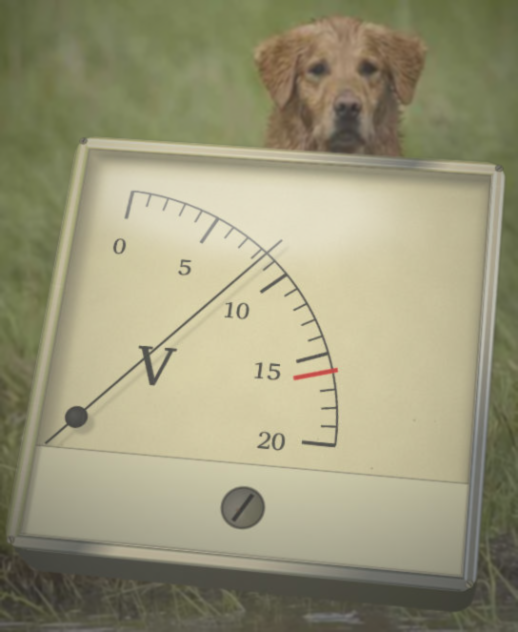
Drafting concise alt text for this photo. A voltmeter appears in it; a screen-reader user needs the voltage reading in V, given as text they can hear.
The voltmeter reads 8.5 V
